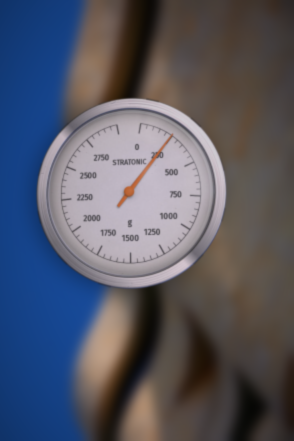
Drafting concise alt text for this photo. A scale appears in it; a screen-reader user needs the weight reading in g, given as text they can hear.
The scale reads 250 g
